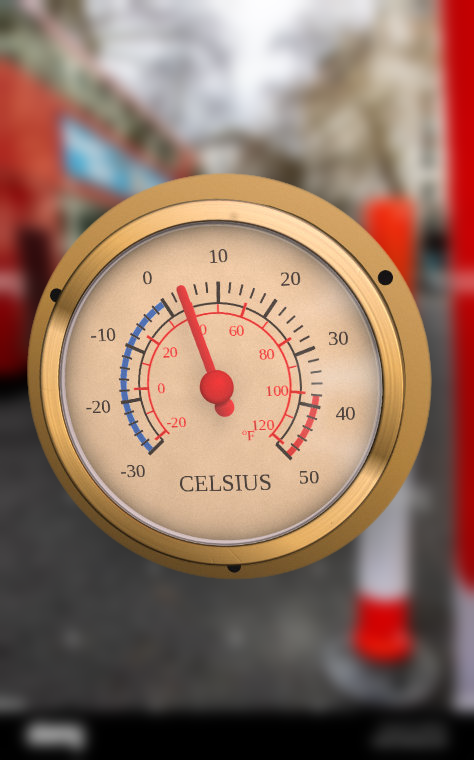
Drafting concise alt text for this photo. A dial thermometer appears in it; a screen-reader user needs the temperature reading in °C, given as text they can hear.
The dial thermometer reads 4 °C
